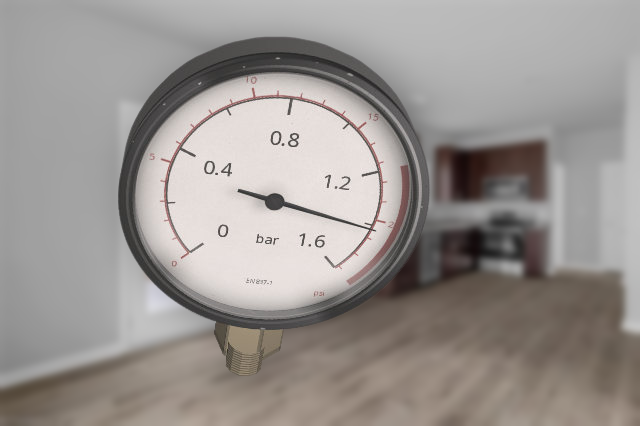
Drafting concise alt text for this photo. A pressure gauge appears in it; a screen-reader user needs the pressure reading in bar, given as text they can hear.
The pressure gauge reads 1.4 bar
